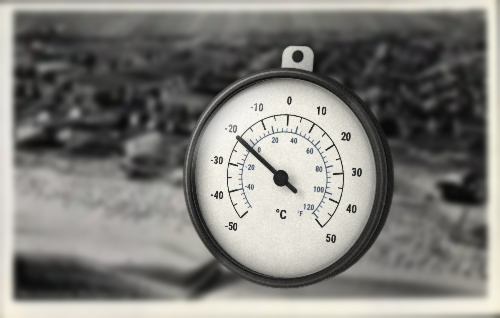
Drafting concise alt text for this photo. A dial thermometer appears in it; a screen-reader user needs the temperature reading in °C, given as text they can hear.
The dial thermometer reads -20 °C
